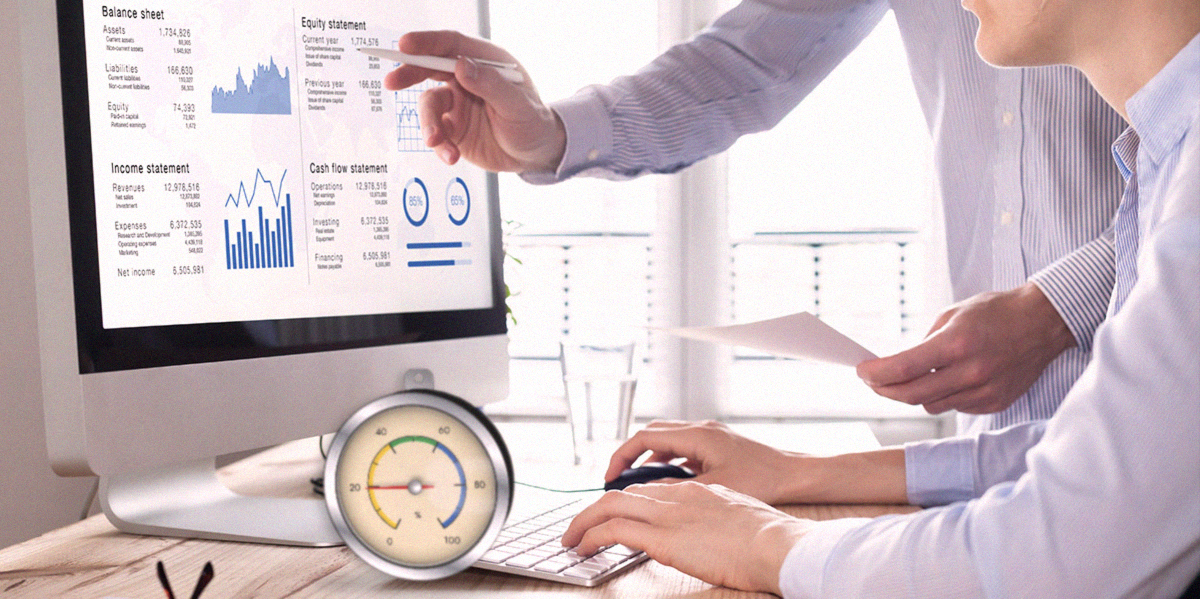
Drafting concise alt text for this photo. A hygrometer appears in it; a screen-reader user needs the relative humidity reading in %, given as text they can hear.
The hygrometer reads 20 %
